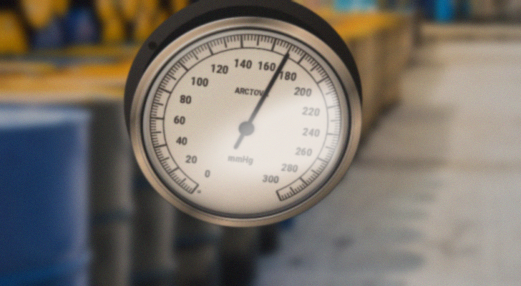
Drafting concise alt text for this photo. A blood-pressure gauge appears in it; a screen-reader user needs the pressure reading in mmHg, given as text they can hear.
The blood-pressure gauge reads 170 mmHg
